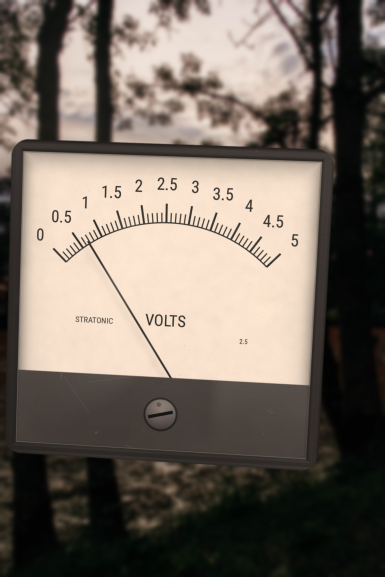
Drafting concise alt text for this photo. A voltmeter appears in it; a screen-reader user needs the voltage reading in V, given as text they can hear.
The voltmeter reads 0.7 V
